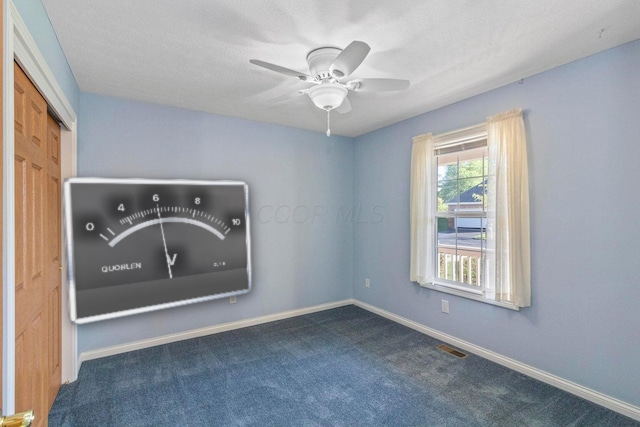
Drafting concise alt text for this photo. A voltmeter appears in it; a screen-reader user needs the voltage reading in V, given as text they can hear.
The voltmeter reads 6 V
